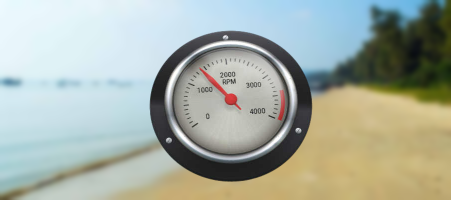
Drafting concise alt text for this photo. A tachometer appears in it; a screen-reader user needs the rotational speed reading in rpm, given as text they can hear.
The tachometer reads 1400 rpm
